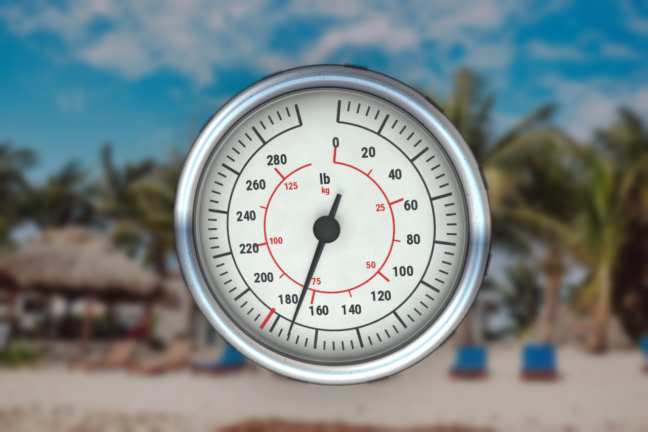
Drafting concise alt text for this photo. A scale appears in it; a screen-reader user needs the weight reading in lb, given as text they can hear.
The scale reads 172 lb
